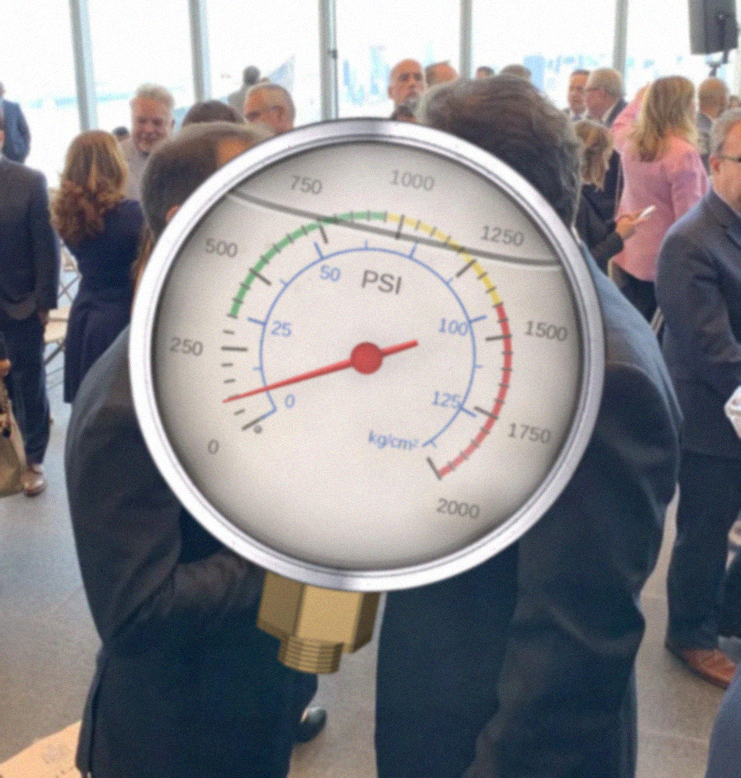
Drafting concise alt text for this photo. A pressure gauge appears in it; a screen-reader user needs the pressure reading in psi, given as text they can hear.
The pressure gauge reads 100 psi
